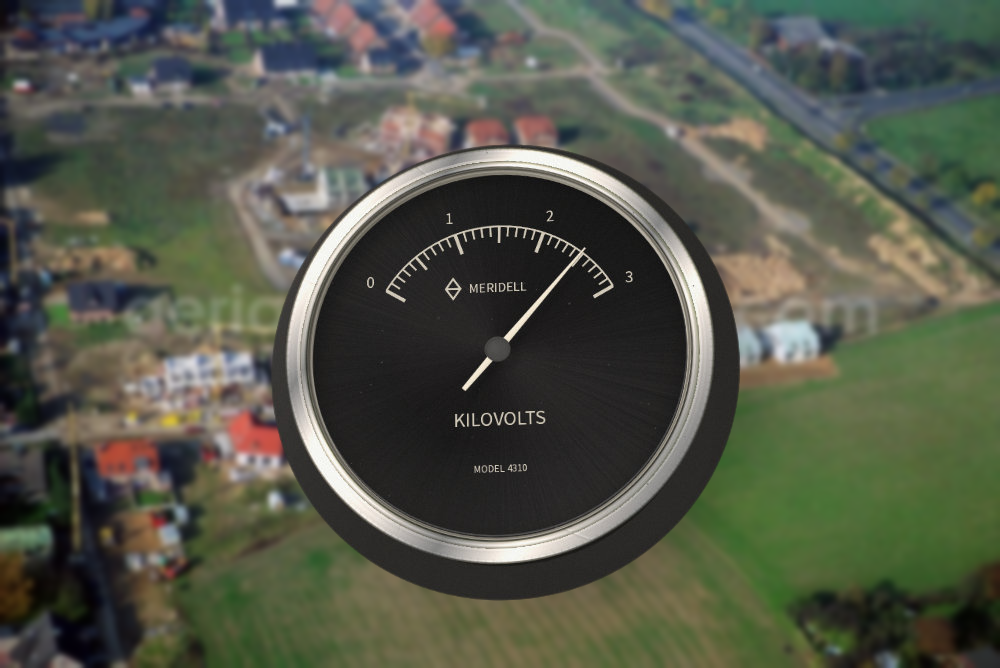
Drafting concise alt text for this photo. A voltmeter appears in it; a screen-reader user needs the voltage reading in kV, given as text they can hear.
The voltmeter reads 2.5 kV
